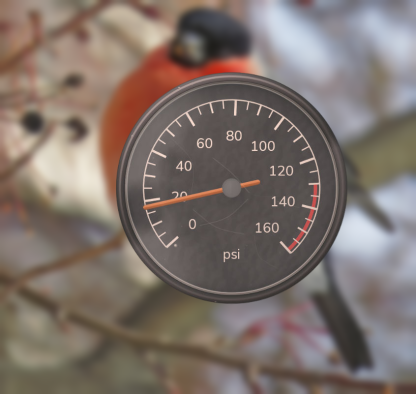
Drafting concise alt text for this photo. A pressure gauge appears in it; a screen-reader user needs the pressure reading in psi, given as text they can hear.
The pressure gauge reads 17.5 psi
